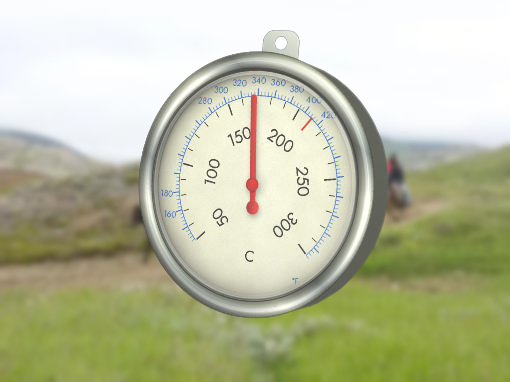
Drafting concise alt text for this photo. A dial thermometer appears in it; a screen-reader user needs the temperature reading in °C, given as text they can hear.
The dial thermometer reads 170 °C
